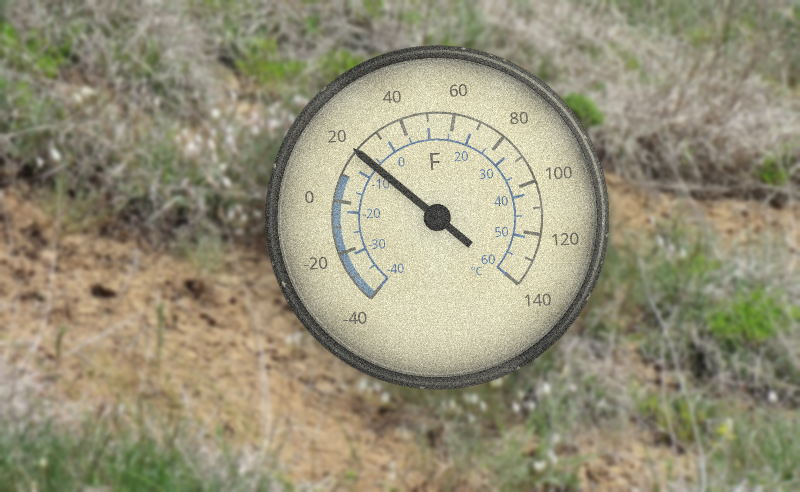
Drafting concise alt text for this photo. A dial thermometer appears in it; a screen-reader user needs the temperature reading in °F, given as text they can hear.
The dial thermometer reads 20 °F
